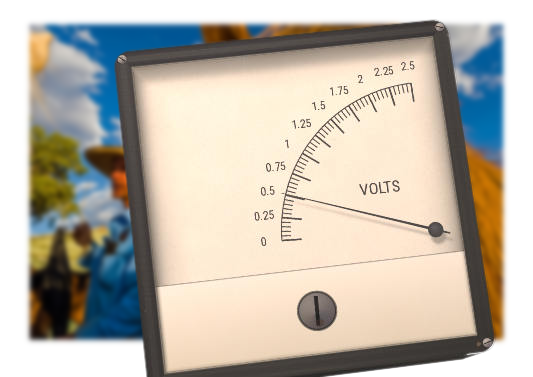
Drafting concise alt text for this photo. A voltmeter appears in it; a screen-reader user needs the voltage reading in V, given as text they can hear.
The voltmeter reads 0.5 V
